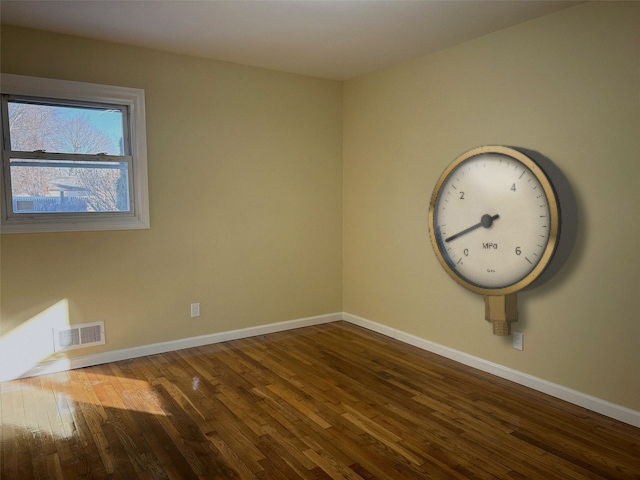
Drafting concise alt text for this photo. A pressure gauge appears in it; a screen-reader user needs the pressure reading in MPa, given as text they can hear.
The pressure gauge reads 0.6 MPa
